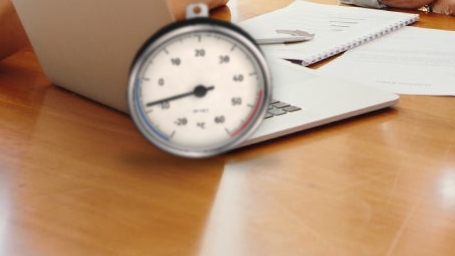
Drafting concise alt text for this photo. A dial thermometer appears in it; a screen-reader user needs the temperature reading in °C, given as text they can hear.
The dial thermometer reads -7.5 °C
